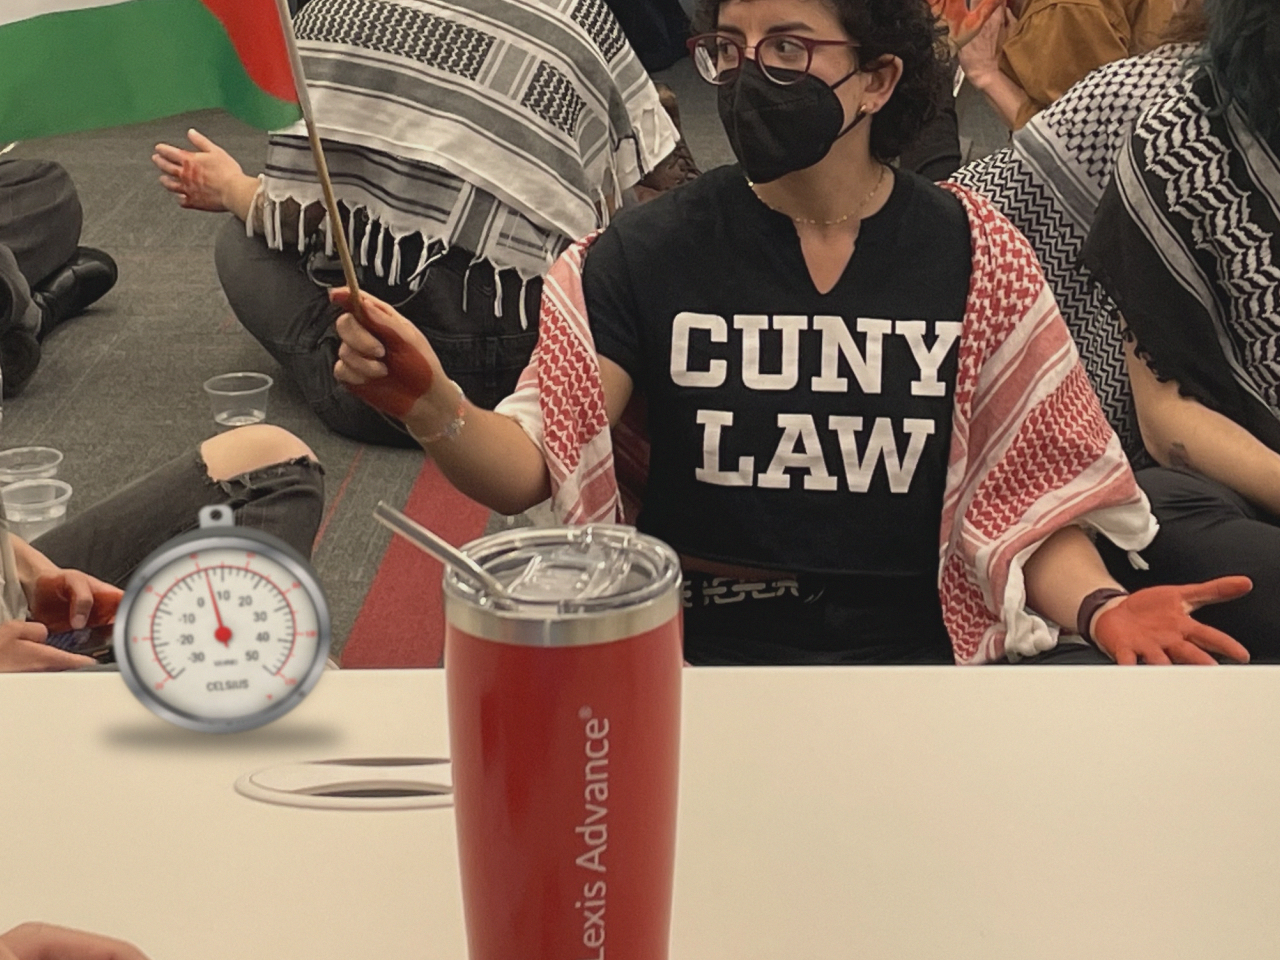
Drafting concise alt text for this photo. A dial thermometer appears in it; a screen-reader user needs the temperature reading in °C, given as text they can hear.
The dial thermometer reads 6 °C
